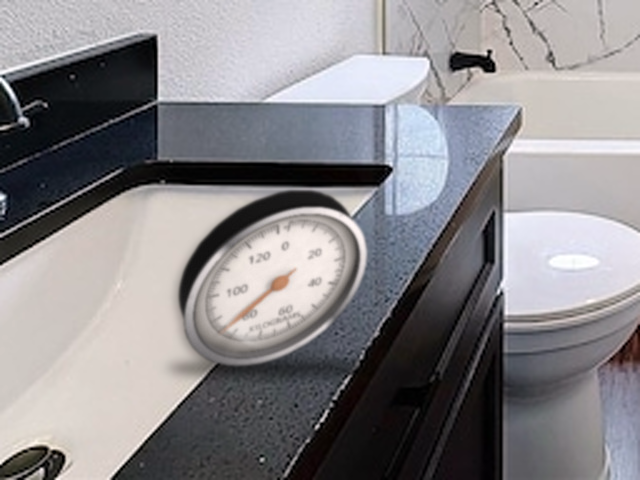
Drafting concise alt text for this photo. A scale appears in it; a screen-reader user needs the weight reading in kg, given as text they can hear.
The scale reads 85 kg
